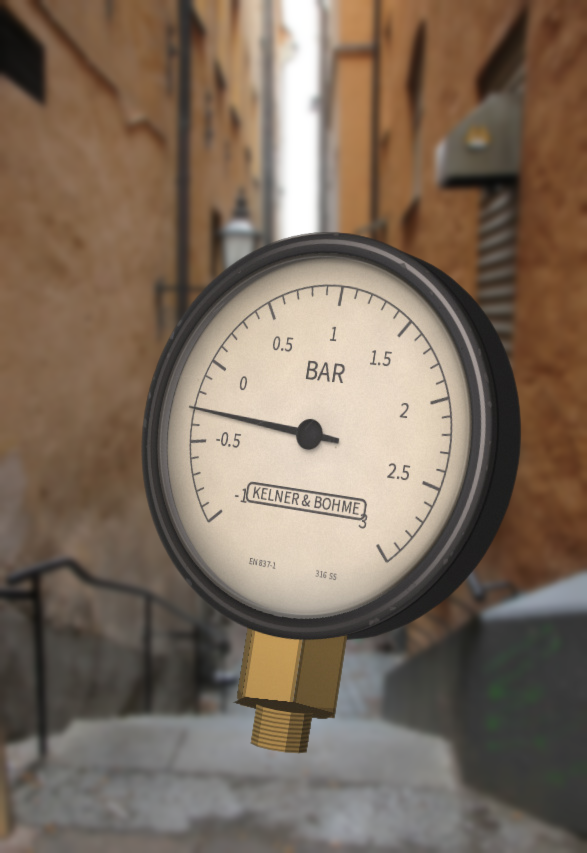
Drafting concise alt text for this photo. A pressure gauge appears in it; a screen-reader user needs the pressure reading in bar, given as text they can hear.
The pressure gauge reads -0.3 bar
